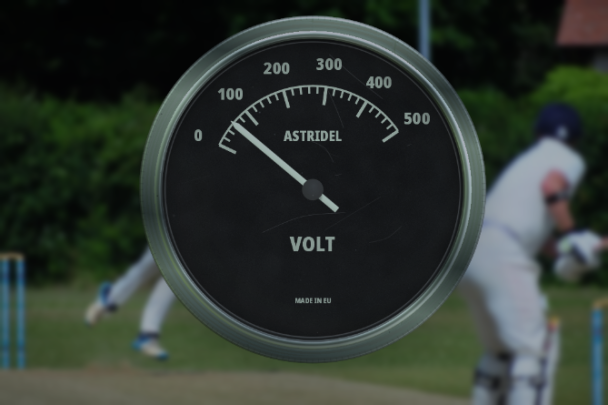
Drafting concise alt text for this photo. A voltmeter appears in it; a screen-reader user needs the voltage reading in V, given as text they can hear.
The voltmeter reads 60 V
